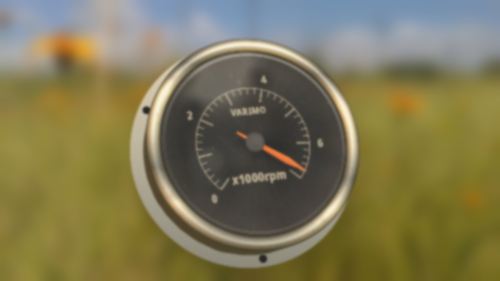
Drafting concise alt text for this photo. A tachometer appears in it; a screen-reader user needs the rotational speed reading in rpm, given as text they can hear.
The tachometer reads 6800 rpm
